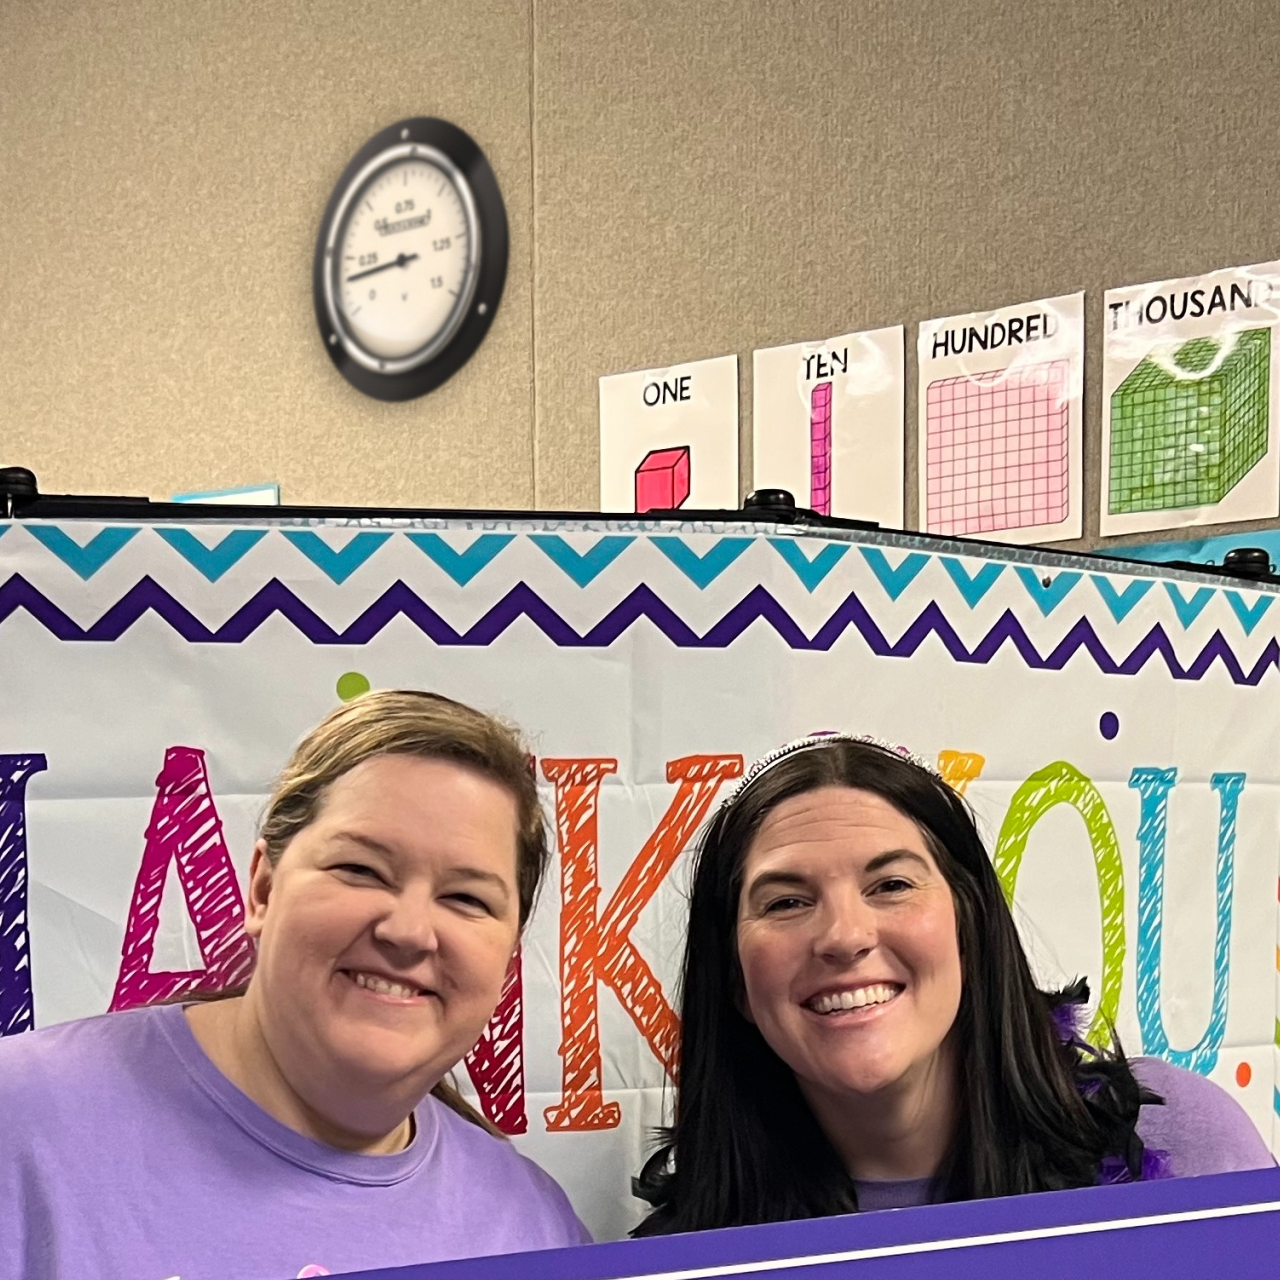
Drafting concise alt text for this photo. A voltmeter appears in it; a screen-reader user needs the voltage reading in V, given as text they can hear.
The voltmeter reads 0.15 V
